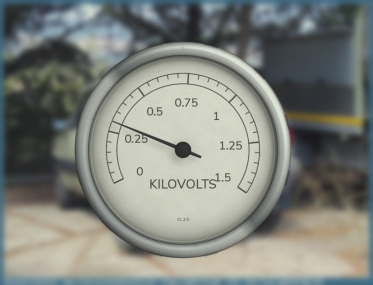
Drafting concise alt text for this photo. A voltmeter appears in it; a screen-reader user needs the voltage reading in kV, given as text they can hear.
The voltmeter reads 0.3 kV
